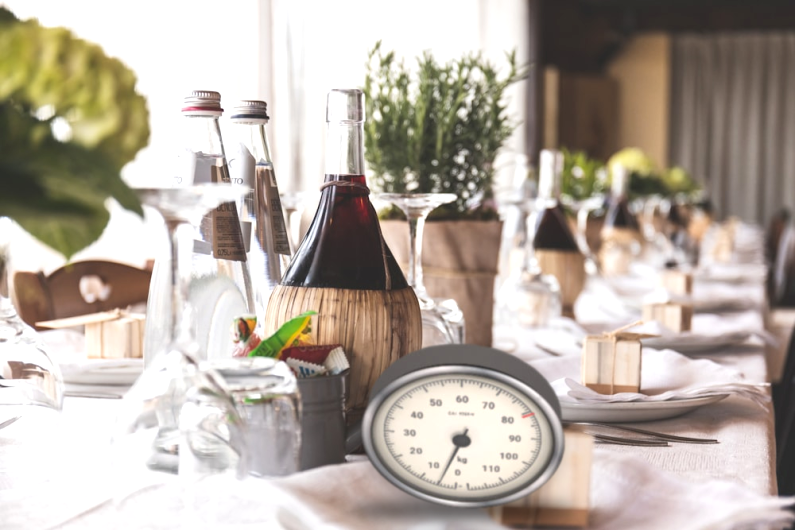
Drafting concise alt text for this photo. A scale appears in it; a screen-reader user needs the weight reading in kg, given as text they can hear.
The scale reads 5 kg
